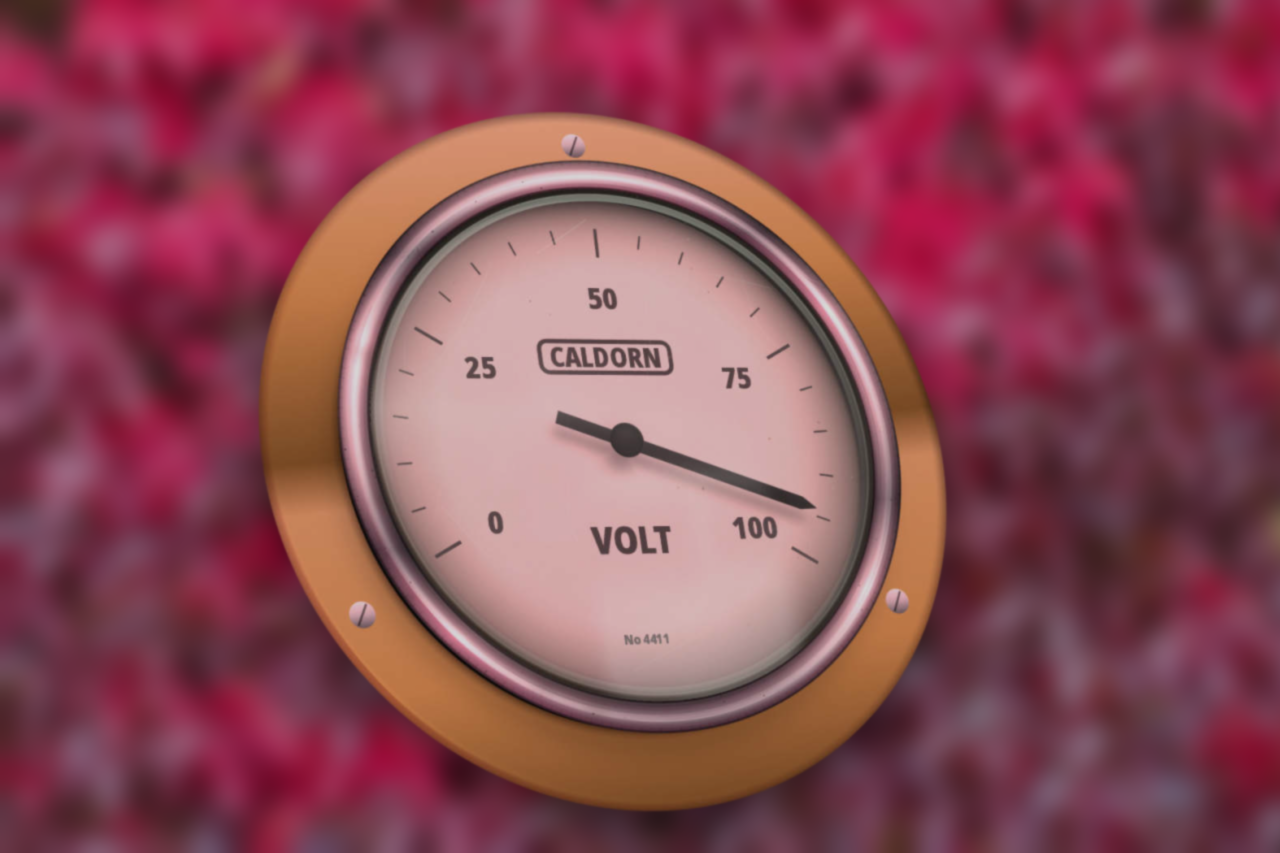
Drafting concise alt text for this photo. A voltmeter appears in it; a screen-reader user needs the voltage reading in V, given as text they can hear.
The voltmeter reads 95 V
